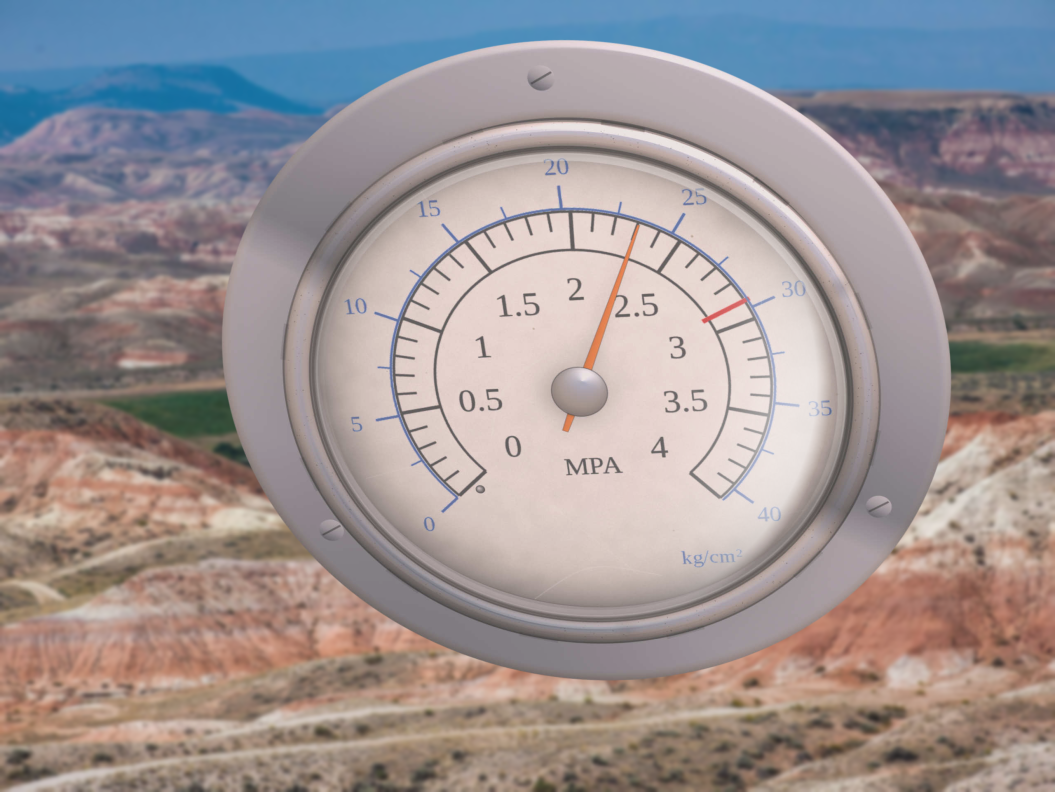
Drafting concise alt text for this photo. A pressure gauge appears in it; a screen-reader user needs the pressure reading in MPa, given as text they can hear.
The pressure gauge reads 2.3 MPa
